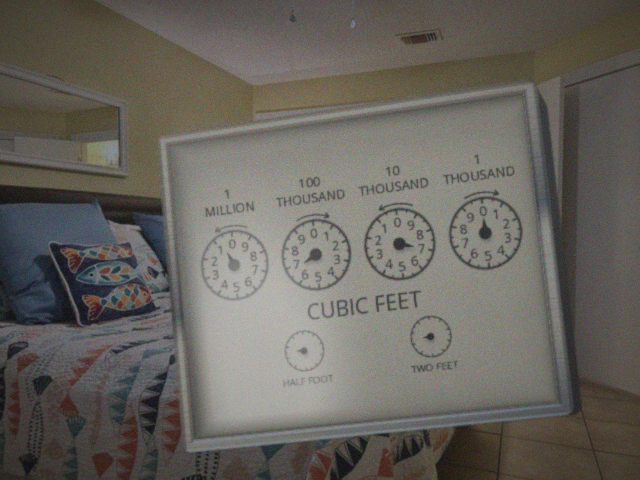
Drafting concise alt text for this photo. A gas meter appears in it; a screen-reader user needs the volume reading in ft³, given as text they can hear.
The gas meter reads 67000 ft³
